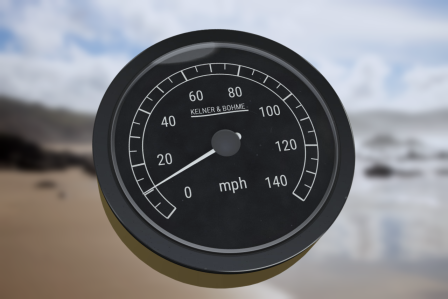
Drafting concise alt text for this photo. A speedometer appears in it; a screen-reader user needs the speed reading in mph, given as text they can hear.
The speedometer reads 10 mph
